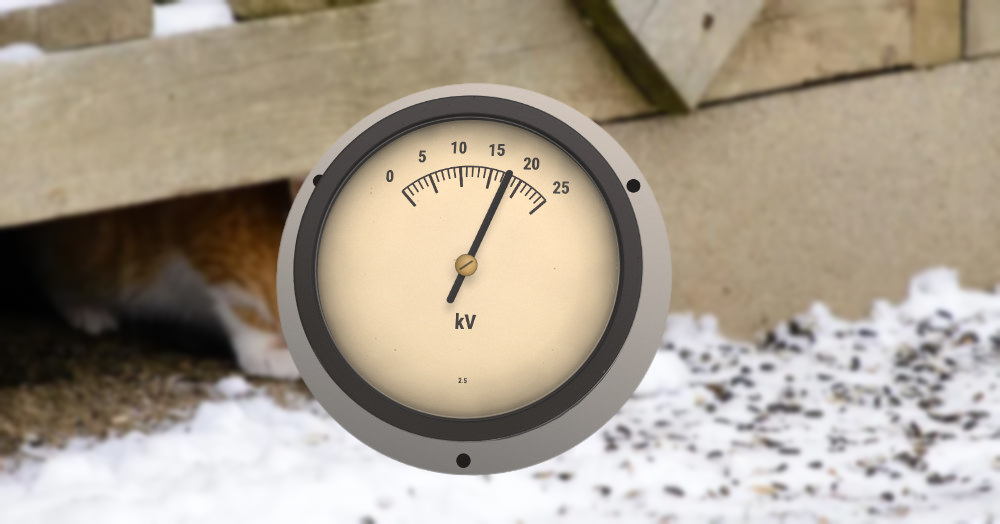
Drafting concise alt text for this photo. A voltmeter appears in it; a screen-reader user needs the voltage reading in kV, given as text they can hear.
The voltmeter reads 18 kV
